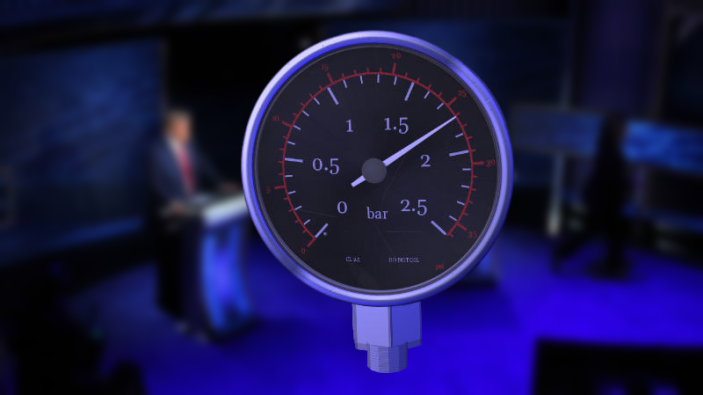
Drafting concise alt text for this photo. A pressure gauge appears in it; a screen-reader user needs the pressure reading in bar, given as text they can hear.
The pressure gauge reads 1.8 bar
